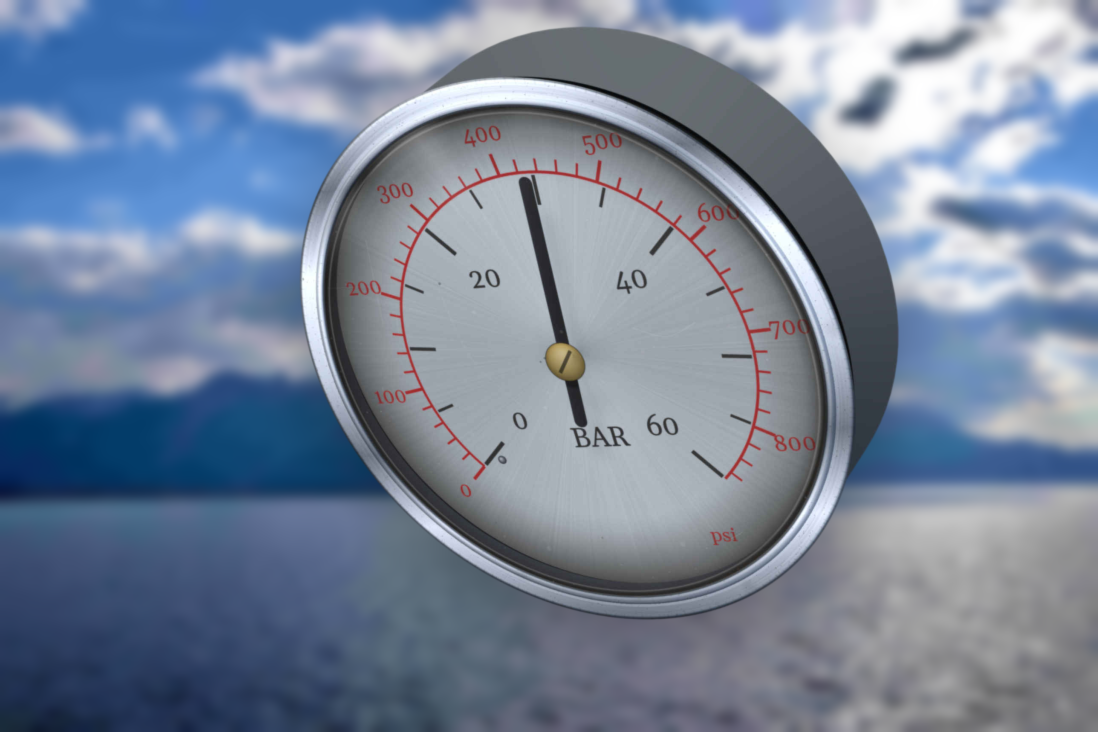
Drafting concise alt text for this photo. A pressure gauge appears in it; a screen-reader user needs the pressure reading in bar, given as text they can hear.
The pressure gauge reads 30 bar
